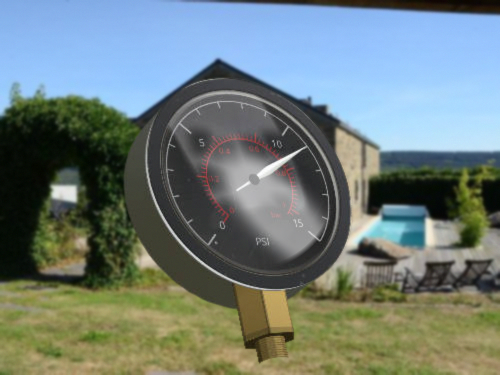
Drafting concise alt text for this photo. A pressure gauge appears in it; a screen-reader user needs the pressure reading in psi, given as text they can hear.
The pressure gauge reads 11 psi
